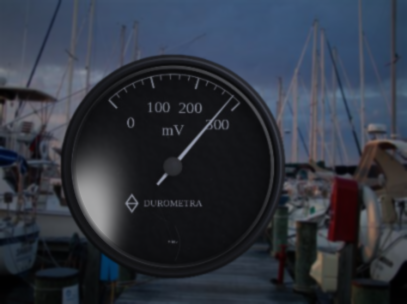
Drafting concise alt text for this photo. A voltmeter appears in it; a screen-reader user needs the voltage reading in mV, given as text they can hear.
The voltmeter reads 280 mV
